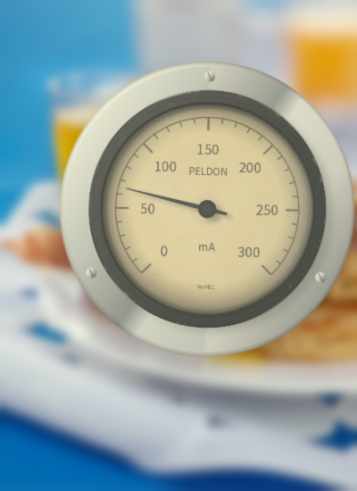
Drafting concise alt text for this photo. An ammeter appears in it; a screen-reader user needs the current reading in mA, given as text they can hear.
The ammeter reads 65 mA
